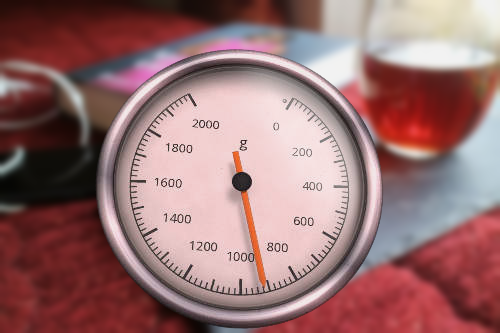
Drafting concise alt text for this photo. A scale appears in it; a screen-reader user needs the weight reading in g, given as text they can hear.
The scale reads 920 g
